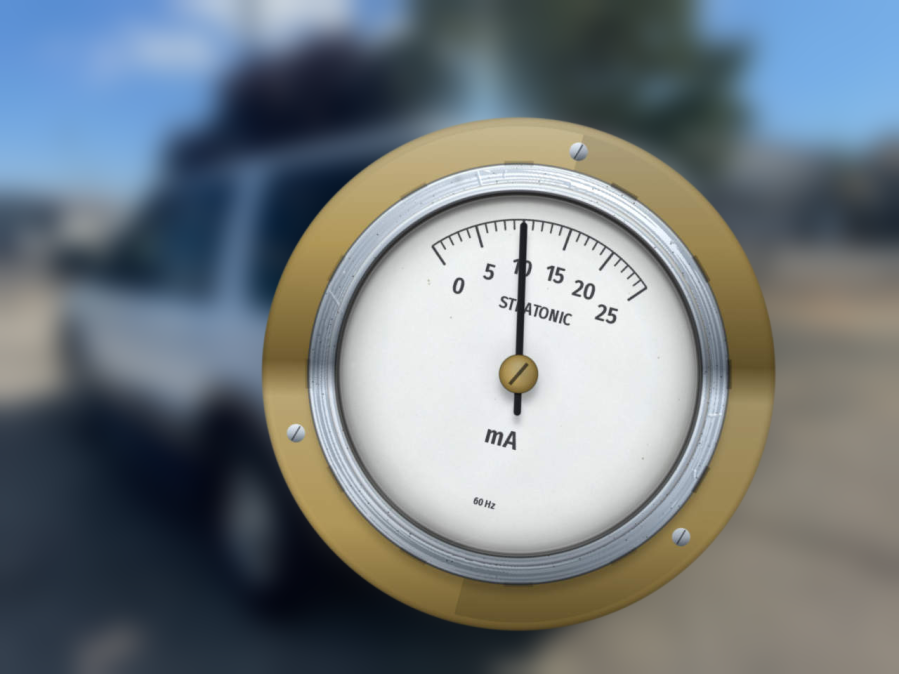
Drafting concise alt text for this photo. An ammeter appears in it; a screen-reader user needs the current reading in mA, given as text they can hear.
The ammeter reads 10 mA
